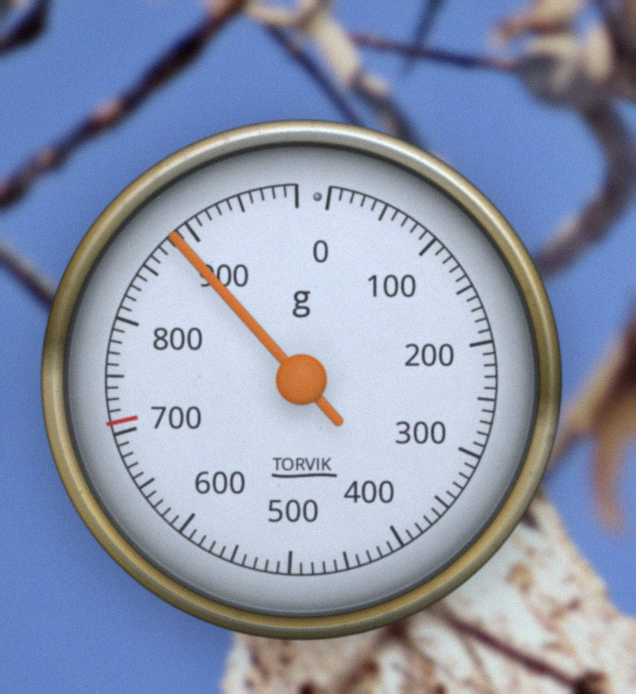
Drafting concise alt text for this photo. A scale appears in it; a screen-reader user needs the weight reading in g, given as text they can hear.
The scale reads 885 g
